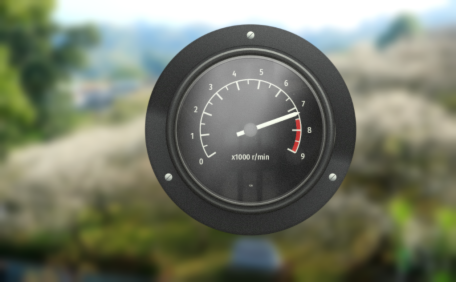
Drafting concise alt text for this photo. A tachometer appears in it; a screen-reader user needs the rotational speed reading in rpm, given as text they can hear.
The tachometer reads 7250 rpm
